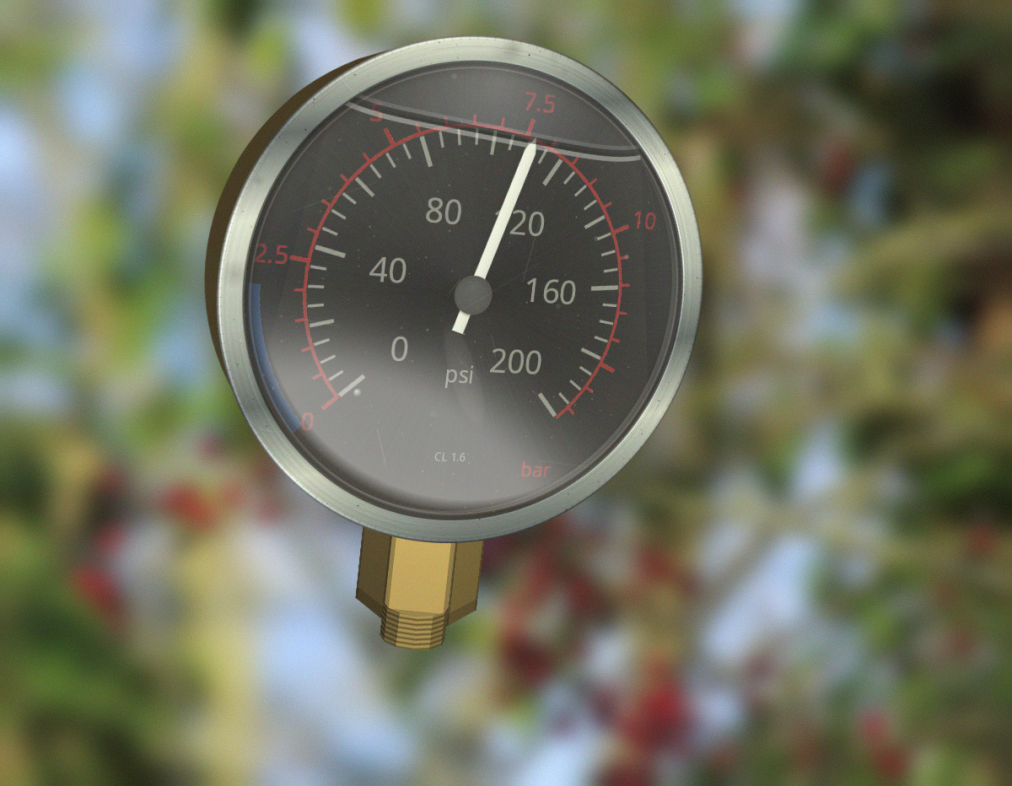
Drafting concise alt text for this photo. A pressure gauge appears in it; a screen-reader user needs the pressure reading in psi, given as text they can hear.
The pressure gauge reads 110 psi
